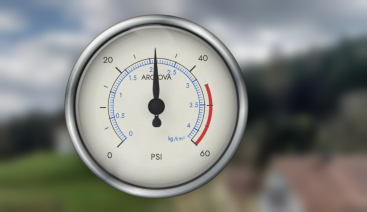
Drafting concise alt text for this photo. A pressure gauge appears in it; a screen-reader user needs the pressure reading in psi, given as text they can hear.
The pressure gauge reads 30 psi
